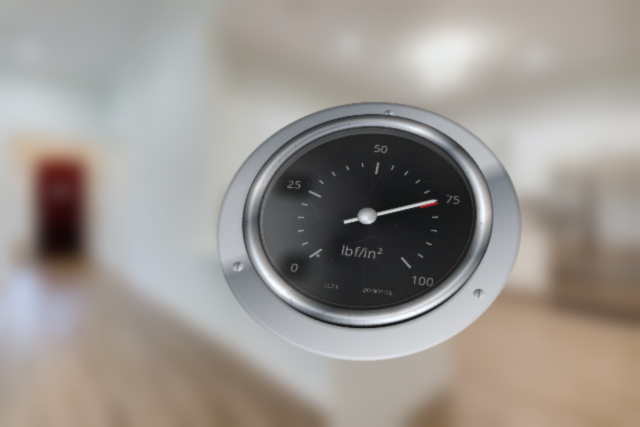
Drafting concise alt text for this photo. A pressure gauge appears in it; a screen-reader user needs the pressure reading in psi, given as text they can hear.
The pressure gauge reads 75 psi
